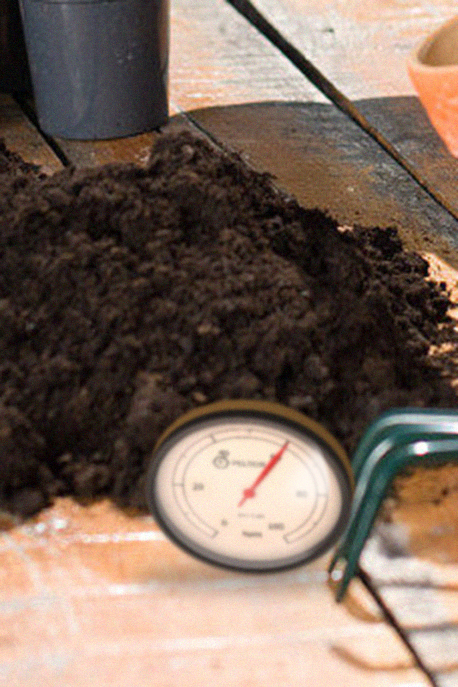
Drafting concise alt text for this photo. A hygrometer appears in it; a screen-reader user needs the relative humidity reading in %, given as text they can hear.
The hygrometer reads 60 %
